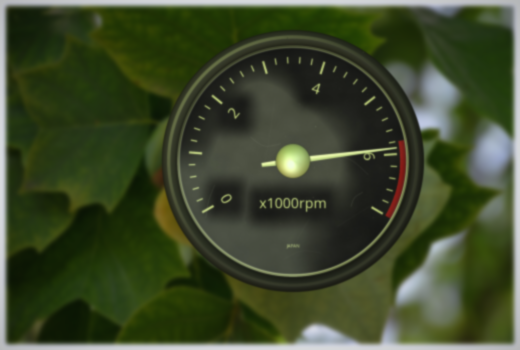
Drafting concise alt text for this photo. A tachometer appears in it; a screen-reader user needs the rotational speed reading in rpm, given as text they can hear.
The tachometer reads 5900 rpm
